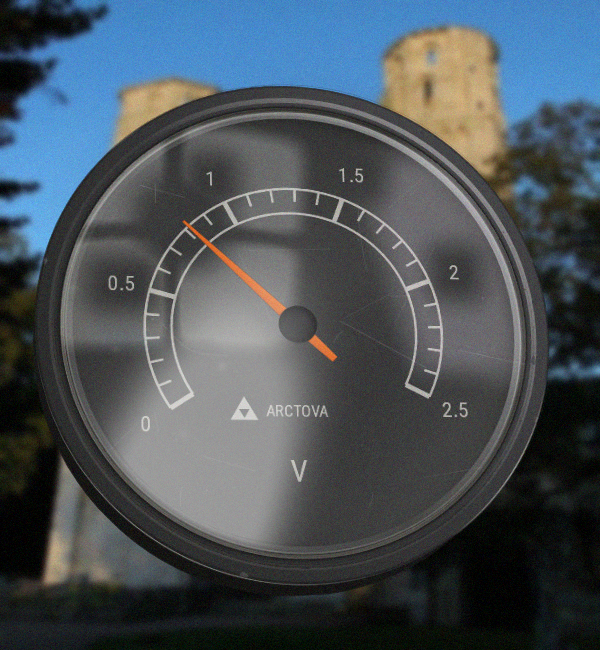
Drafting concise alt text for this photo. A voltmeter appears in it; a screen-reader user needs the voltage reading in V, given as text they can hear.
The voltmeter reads 0.8 V
